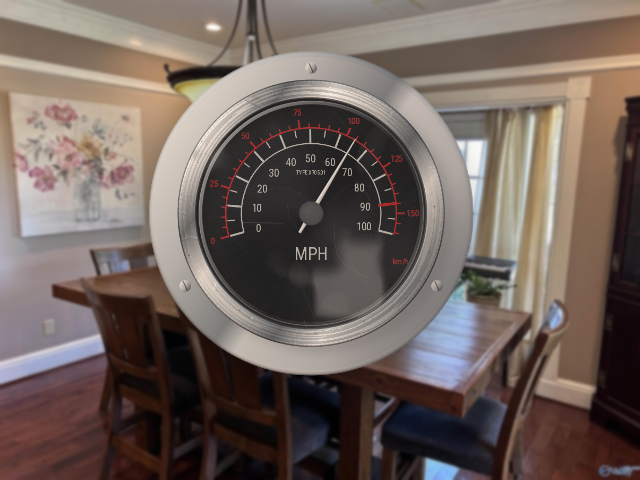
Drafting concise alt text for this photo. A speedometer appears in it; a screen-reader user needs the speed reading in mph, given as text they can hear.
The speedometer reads 65 mph
